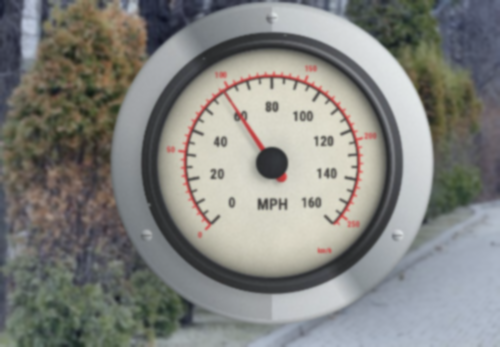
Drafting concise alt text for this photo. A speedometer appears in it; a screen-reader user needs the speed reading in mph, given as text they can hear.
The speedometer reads 60 mph
